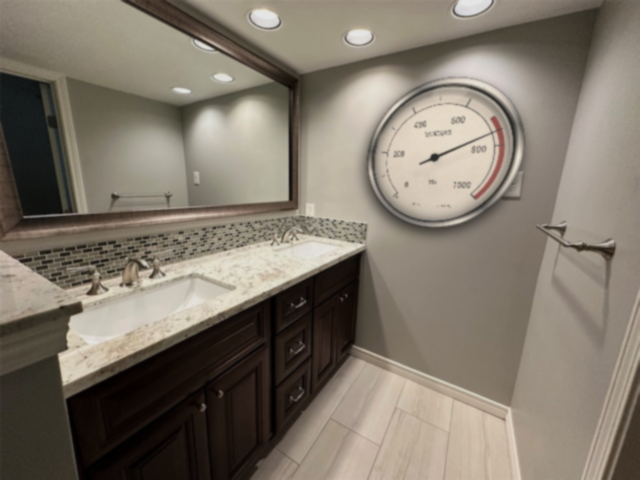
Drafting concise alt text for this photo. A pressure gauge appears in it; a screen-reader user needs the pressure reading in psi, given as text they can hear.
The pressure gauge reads 750 psi
